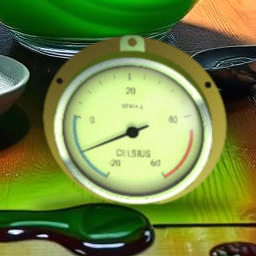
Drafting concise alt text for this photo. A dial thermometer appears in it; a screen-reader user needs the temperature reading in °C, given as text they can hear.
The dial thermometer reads -10 °C
